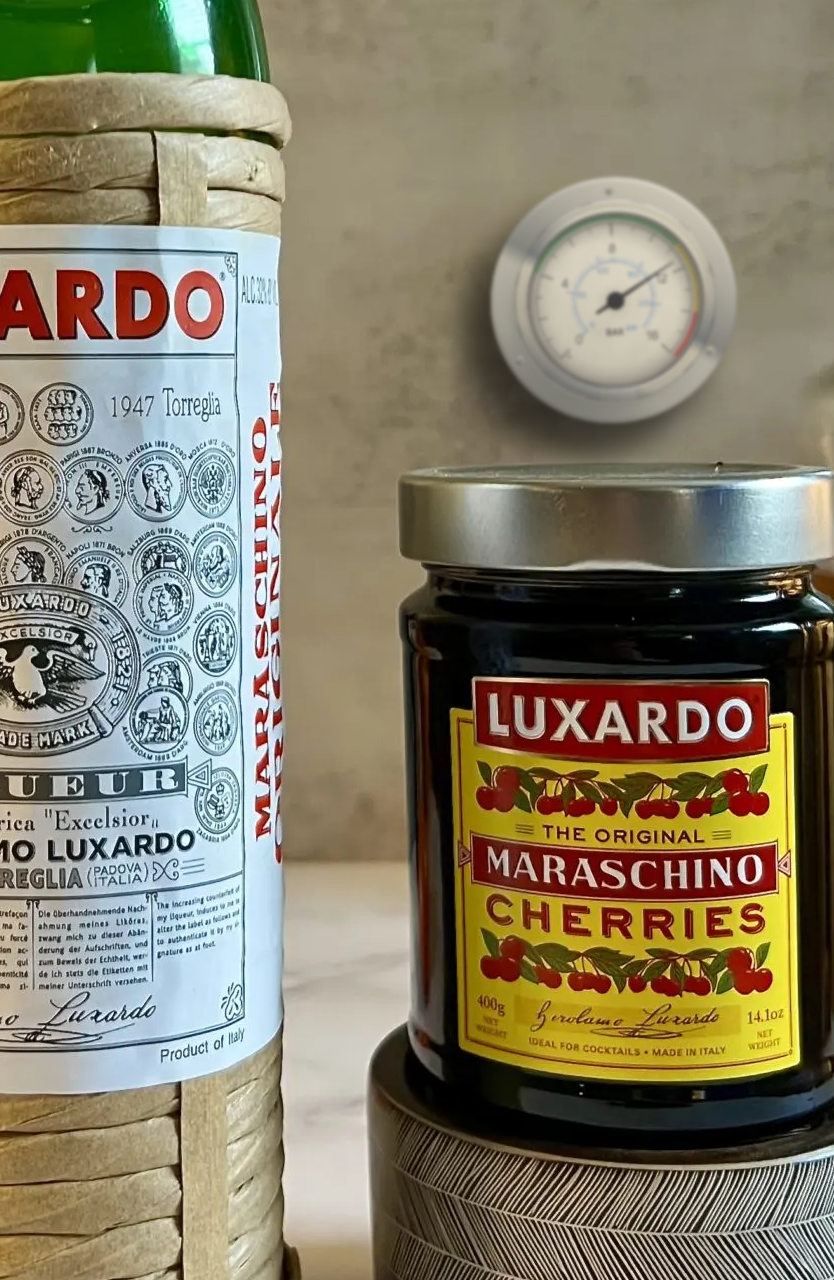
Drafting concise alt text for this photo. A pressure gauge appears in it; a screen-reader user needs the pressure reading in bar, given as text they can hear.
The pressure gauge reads 11.5 bar
